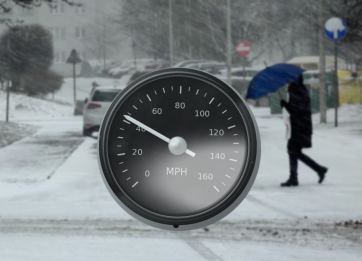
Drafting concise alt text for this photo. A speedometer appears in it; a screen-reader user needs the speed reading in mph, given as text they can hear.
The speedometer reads 42.5 mph
